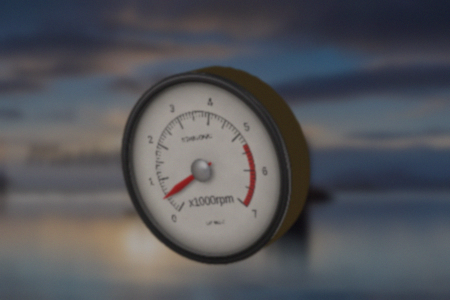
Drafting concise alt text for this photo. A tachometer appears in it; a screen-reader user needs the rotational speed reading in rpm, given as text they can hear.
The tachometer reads 500 rpm
